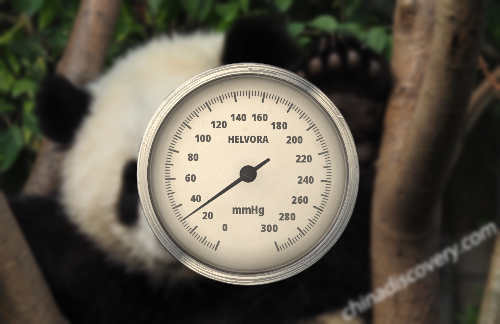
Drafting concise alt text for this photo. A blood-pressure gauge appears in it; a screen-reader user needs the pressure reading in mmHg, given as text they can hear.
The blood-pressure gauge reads 30 mmHg
